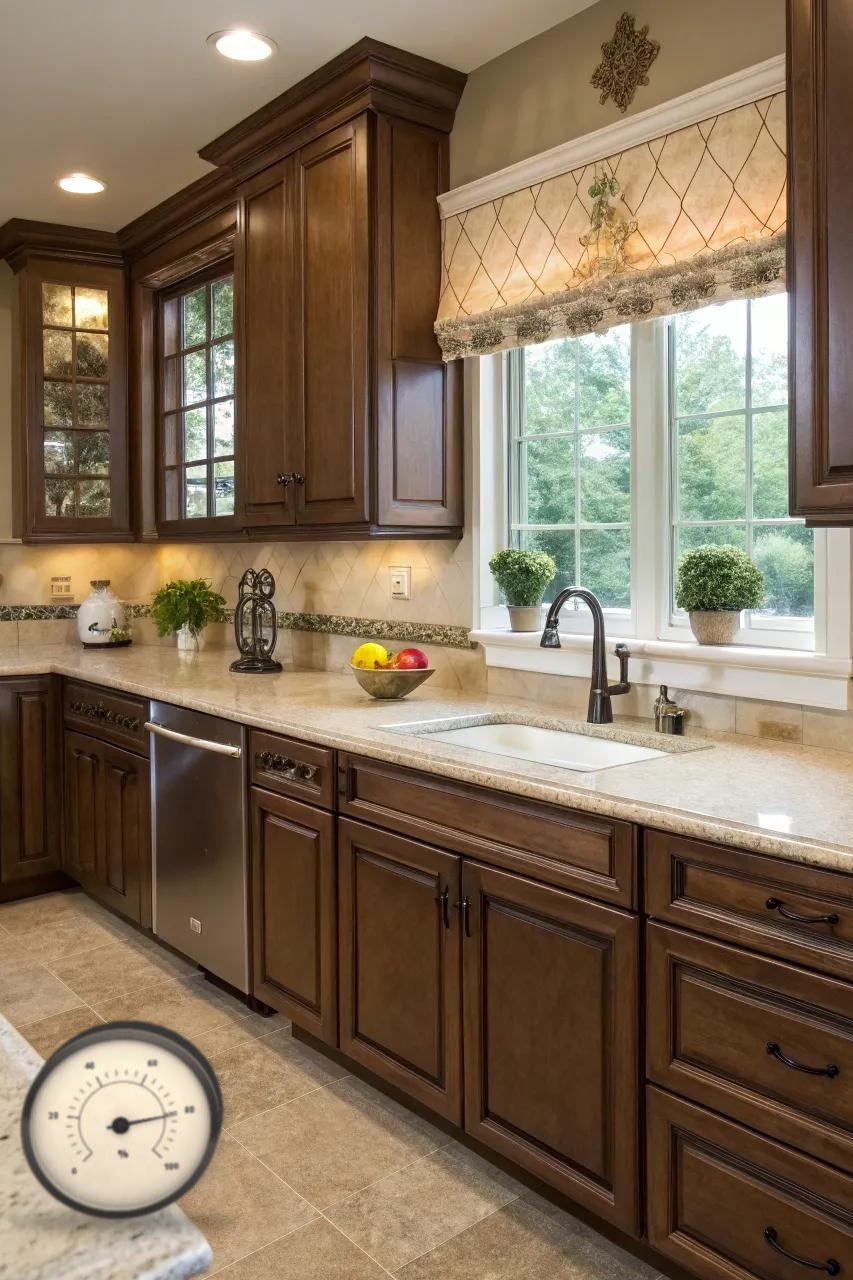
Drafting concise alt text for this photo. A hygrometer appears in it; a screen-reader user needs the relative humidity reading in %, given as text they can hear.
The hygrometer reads 80 %
